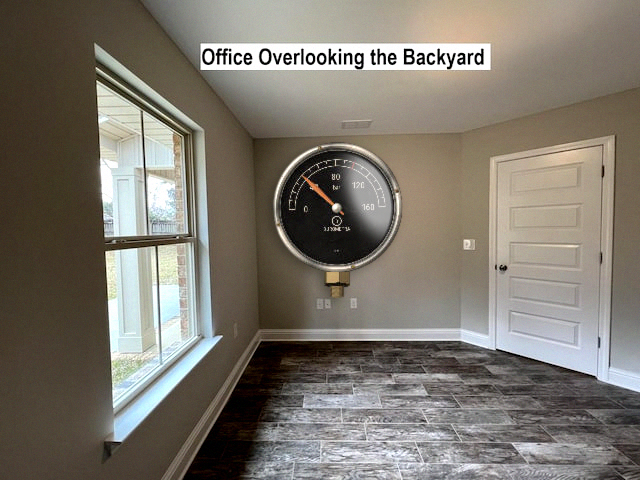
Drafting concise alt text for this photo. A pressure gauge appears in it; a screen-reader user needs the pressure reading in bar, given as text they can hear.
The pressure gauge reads 40 bar
